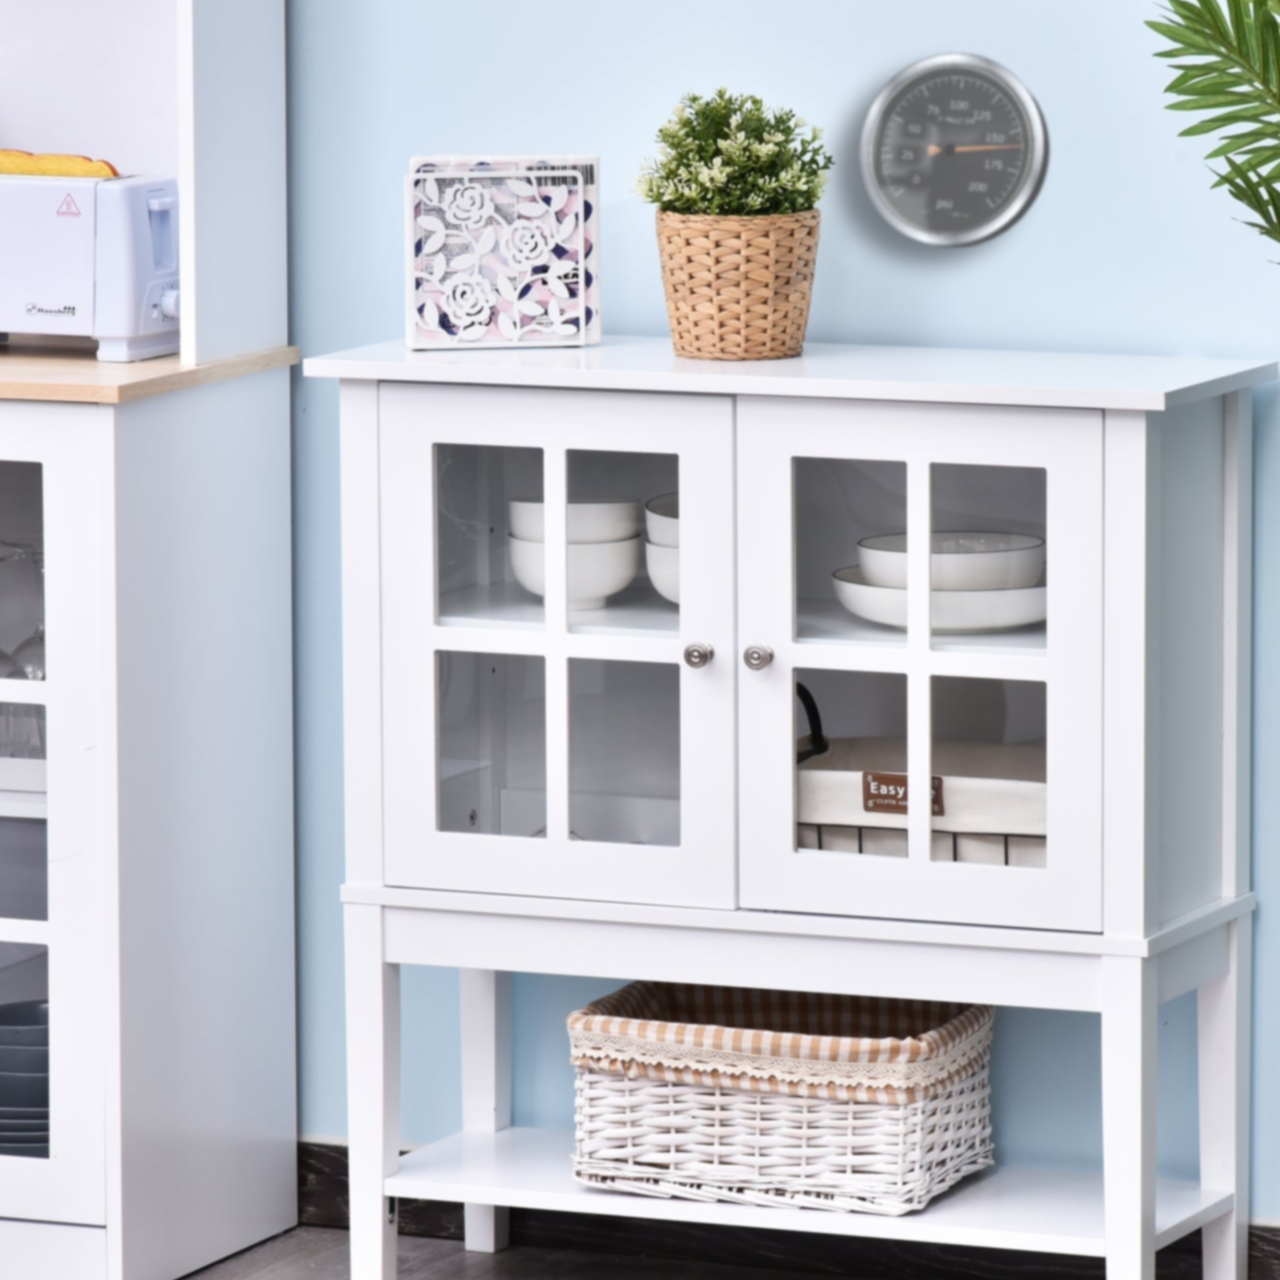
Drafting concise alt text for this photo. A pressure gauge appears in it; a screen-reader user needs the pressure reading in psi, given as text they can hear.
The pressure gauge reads 160 psi
